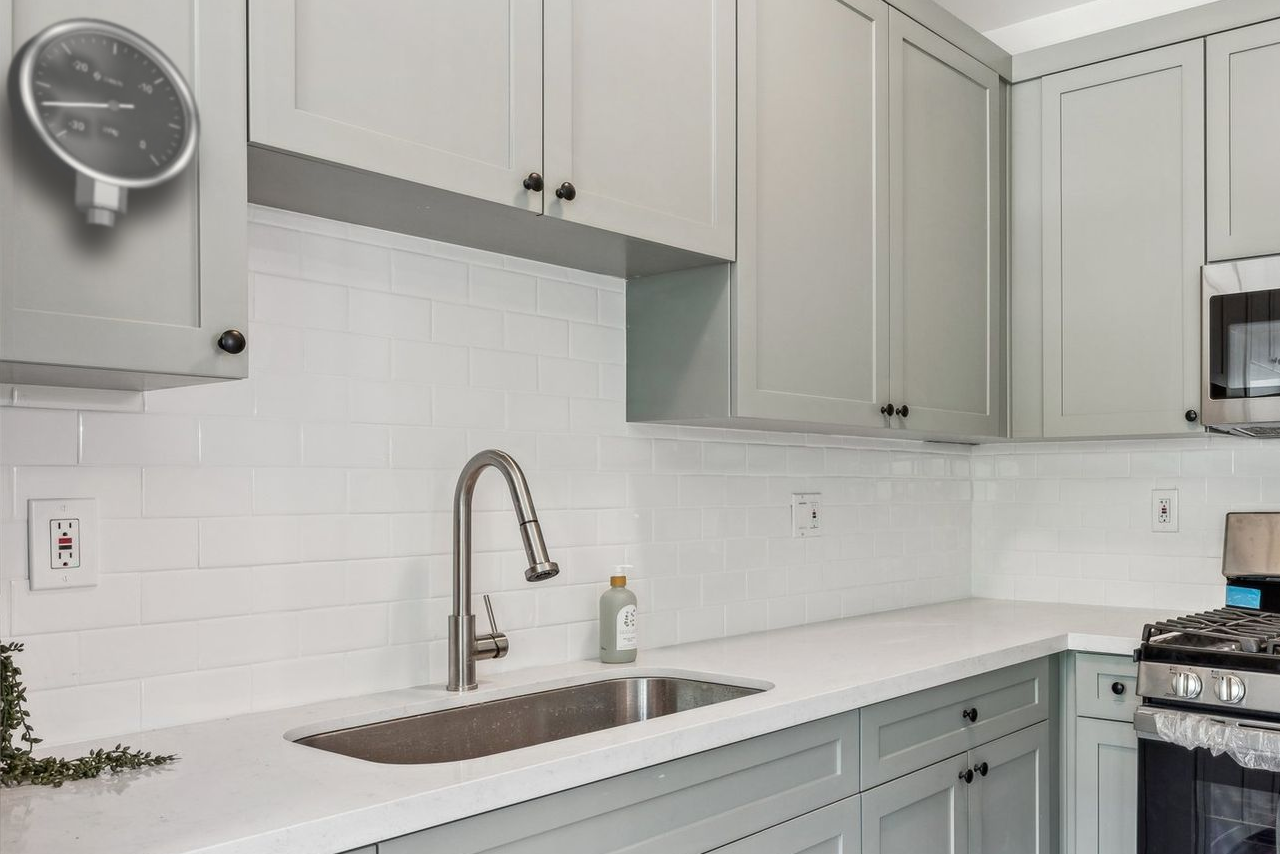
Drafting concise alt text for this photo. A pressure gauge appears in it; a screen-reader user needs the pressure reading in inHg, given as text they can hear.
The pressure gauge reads -27 inHg
